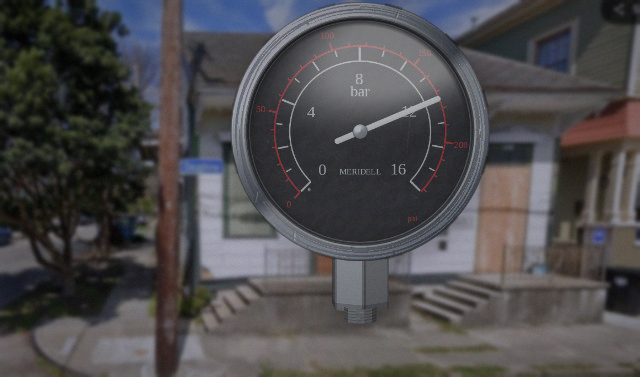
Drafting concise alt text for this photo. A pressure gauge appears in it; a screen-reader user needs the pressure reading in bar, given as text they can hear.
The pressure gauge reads 12 bar
